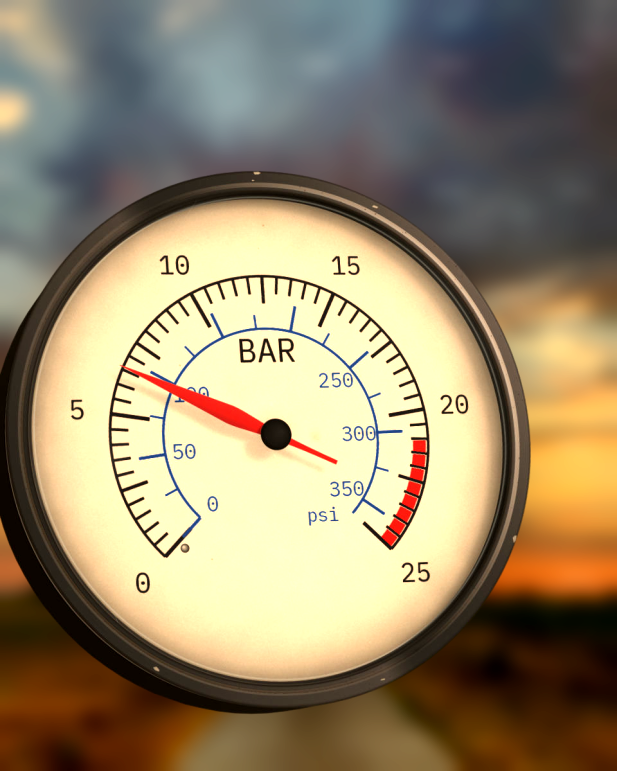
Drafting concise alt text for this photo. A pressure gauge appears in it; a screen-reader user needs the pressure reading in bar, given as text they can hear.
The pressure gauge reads 6.5 bar
